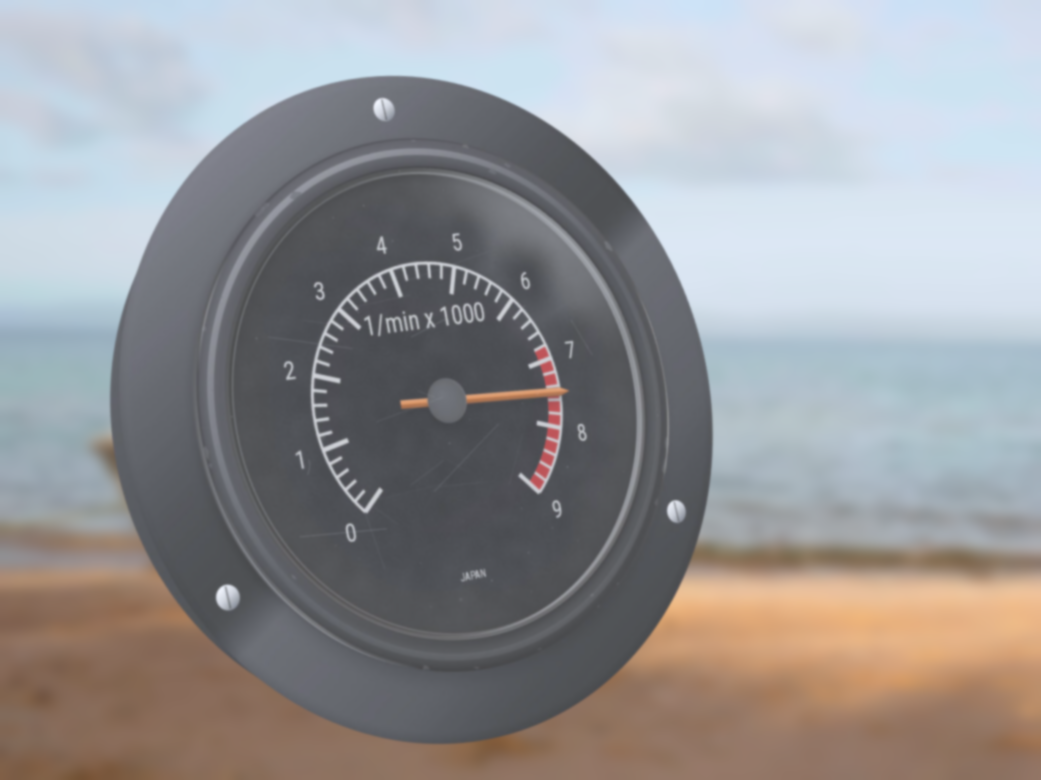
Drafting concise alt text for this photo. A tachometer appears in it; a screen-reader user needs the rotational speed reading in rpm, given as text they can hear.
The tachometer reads 7500 rpm
